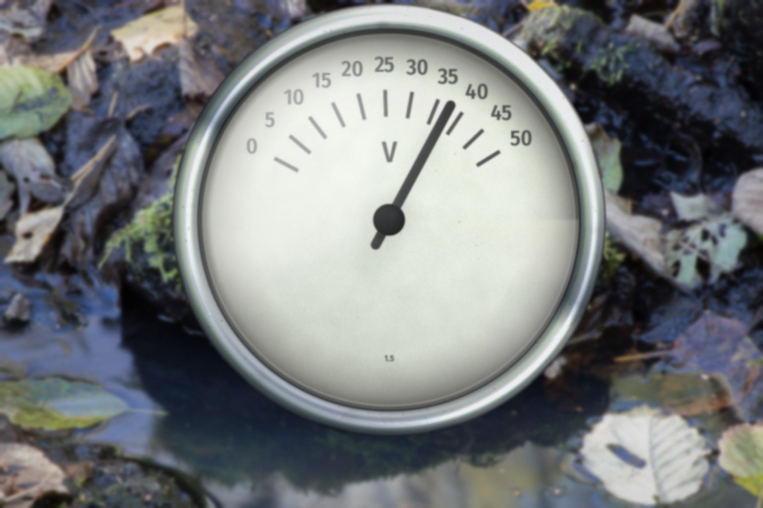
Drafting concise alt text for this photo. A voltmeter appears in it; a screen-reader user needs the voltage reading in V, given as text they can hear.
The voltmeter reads 37.5 V
